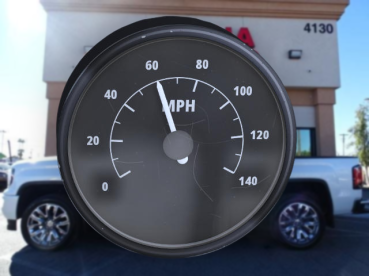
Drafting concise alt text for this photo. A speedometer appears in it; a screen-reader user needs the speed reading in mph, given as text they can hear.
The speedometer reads 60 mph
